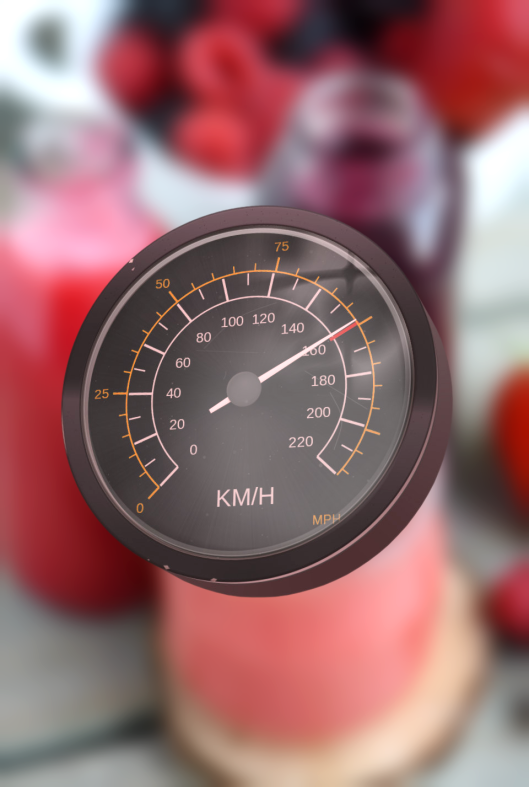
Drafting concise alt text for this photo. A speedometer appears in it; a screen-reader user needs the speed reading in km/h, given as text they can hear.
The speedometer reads 160 km/h
